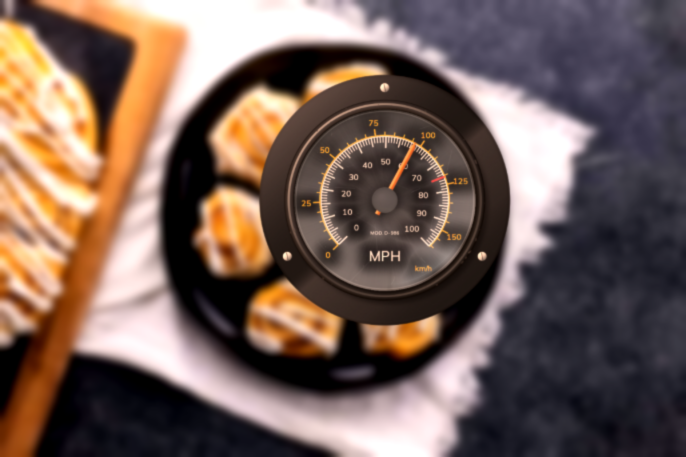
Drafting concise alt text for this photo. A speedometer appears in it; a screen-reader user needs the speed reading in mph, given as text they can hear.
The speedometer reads 60 mph
